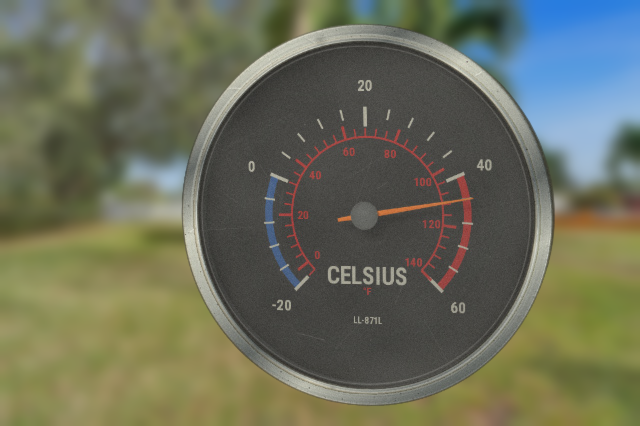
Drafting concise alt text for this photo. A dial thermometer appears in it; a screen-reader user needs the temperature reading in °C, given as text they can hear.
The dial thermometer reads 44 °C
